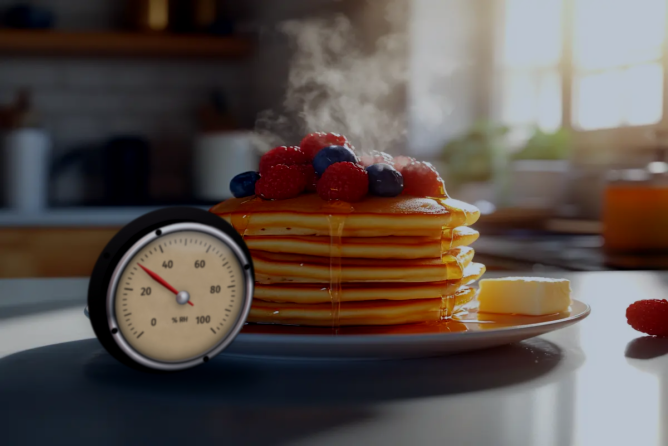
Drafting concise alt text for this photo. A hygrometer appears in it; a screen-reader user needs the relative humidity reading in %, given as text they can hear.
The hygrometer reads 30 %
